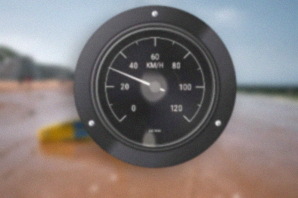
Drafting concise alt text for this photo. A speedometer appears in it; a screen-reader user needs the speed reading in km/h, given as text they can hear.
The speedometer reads 30 km/h
